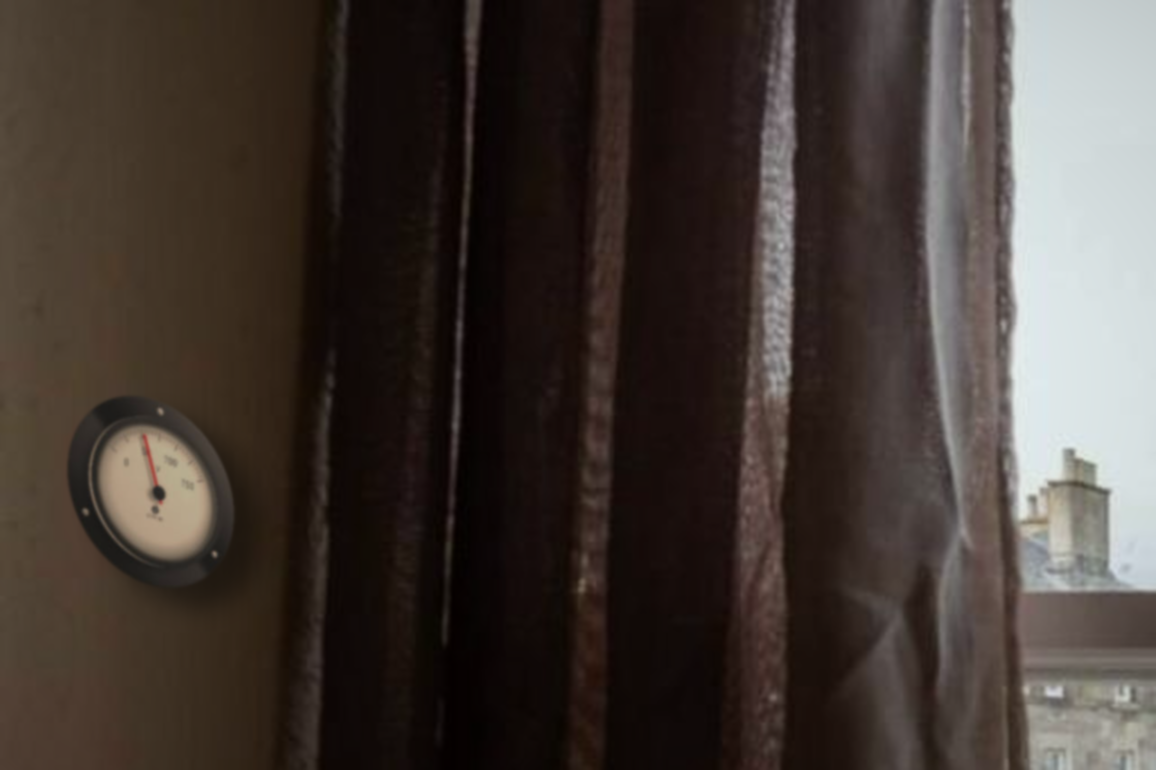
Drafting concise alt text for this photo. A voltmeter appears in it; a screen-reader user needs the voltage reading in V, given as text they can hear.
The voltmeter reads 50 V
